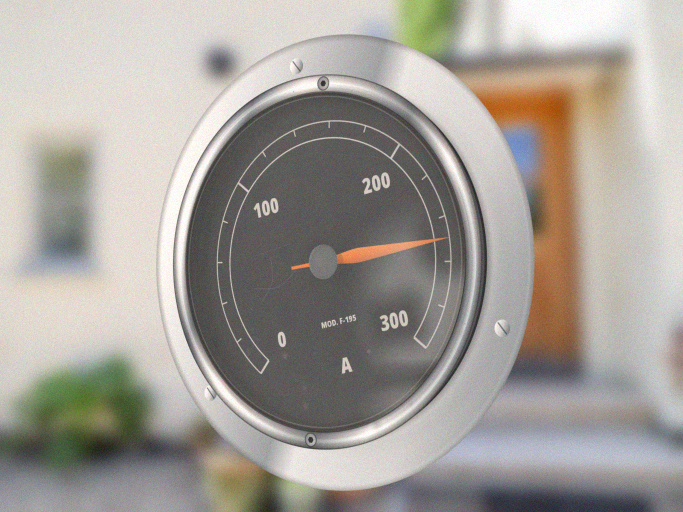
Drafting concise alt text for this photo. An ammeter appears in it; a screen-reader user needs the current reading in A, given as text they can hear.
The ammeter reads 250 A
